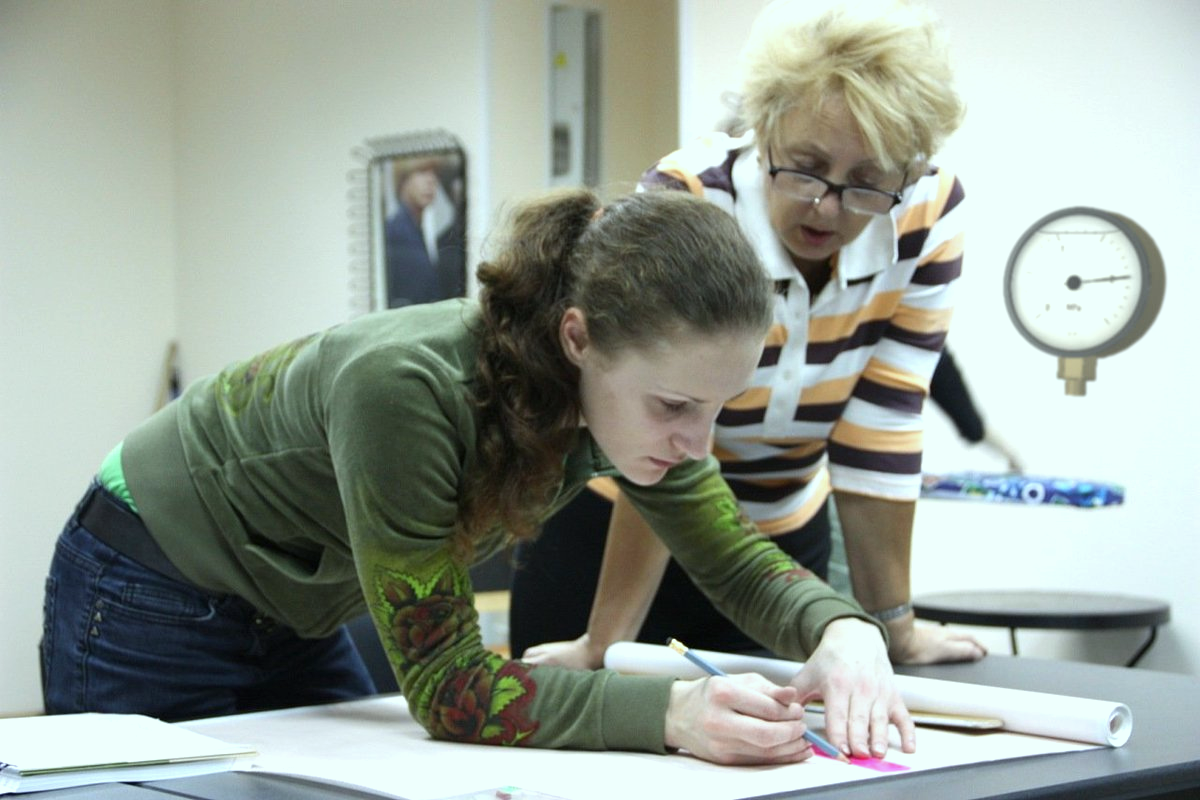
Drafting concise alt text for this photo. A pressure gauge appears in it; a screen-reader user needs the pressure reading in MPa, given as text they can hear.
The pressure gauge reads 2 MPa
